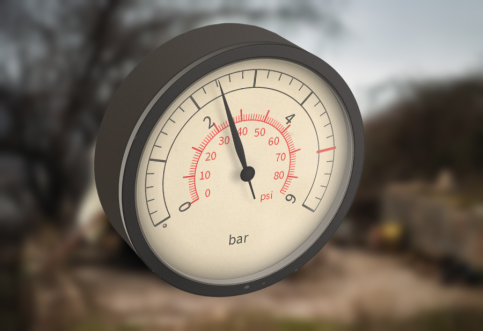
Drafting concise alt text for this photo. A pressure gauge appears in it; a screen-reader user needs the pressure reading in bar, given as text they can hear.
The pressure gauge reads 2.4 bar
